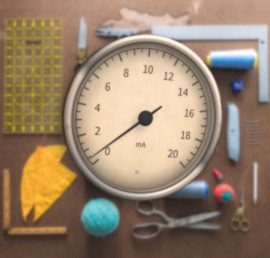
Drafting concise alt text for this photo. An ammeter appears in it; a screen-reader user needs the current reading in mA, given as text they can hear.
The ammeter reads 0.5 mA
